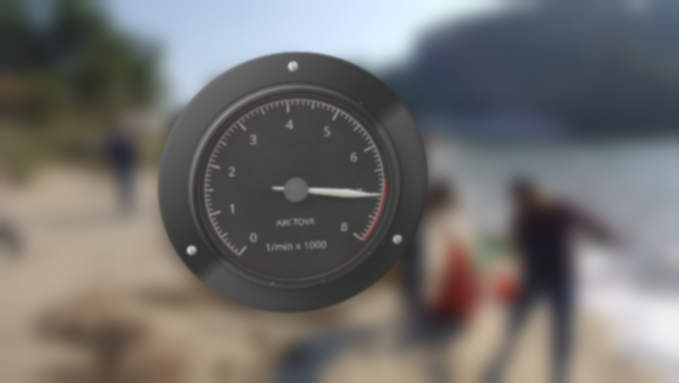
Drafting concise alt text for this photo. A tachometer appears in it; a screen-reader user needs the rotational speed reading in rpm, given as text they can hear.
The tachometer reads 7000 rpm
